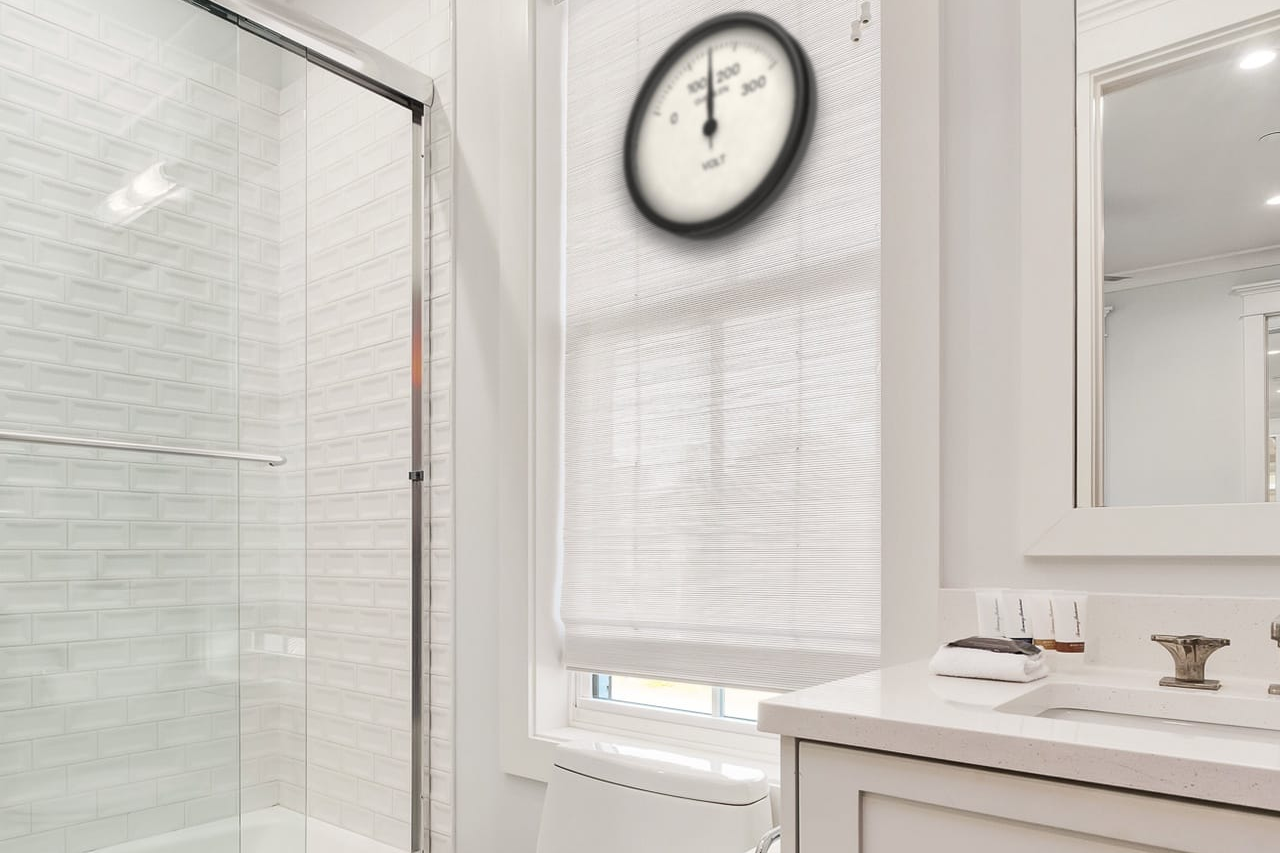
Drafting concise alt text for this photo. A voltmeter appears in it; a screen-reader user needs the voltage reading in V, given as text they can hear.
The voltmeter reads 150 V
